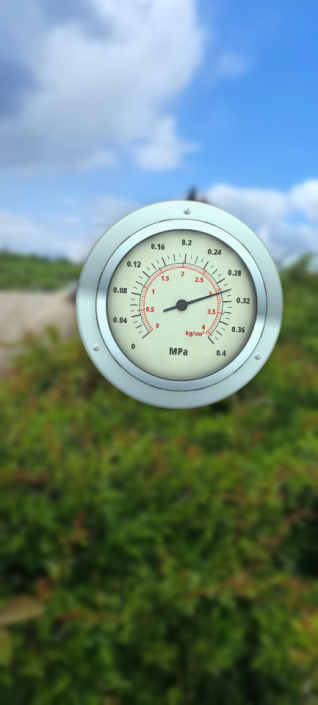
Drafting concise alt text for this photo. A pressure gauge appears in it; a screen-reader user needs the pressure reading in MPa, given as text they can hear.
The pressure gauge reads 0.3 MPa
